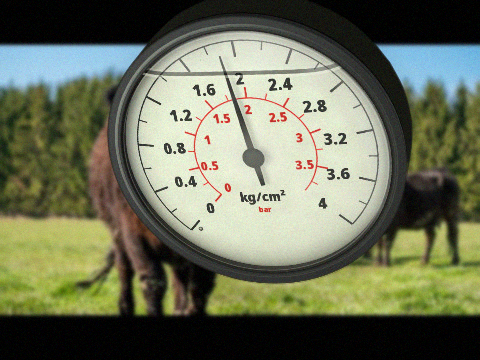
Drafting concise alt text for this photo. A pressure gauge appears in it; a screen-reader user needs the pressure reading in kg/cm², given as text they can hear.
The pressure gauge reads 1.9 kg/cm²
